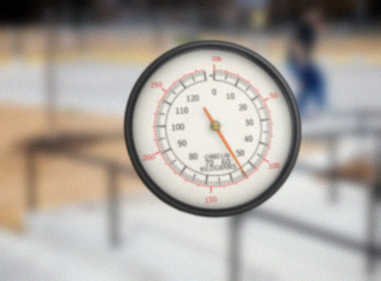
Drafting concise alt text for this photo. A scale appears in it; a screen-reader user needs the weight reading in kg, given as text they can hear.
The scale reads 55 kg
